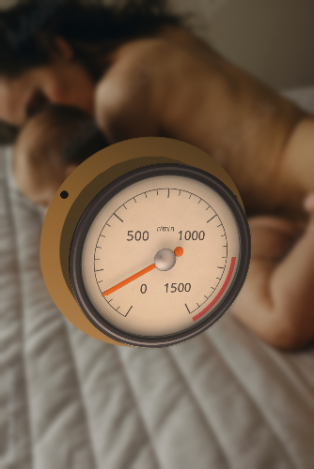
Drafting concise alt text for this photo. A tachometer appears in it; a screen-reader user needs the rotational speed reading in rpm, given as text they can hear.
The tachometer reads 150 rpm
